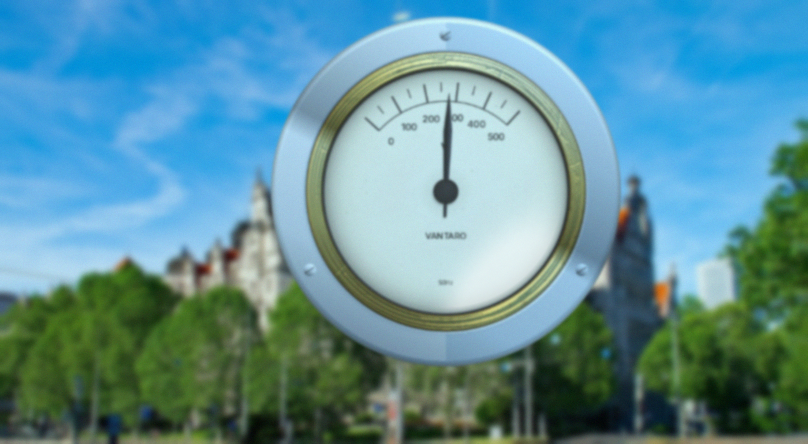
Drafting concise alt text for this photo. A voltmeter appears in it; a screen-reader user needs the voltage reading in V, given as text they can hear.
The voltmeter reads 275 V
